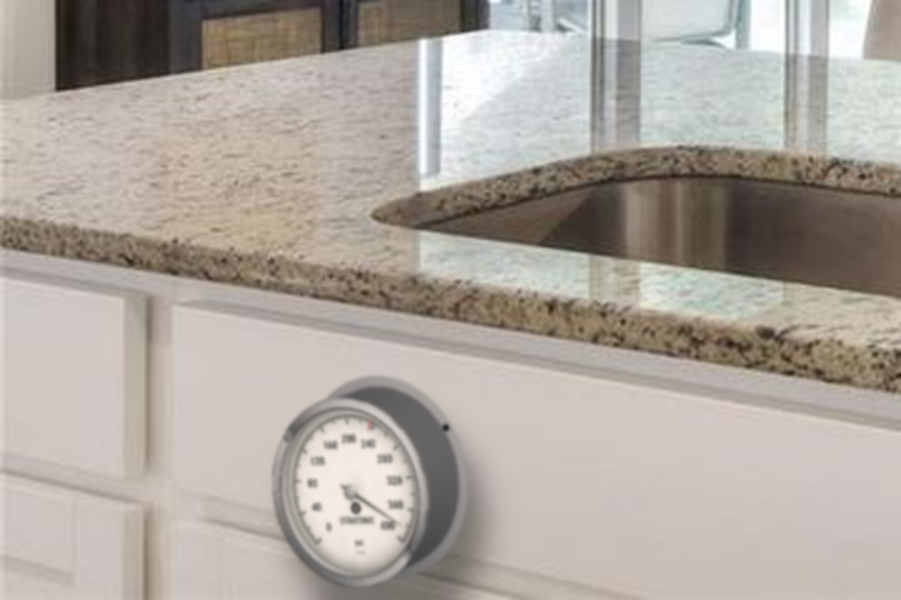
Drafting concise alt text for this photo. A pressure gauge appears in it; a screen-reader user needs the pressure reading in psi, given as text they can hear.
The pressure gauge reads 380 psi
